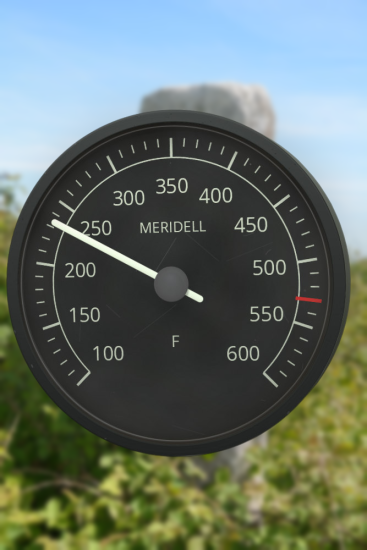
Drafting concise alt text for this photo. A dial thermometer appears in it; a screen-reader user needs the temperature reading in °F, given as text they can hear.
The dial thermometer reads 235 °F
